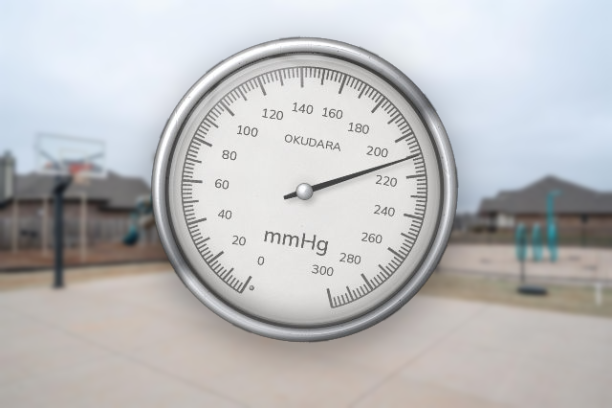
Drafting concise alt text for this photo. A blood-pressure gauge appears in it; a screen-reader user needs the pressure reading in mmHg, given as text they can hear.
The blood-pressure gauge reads 210 mmHg
